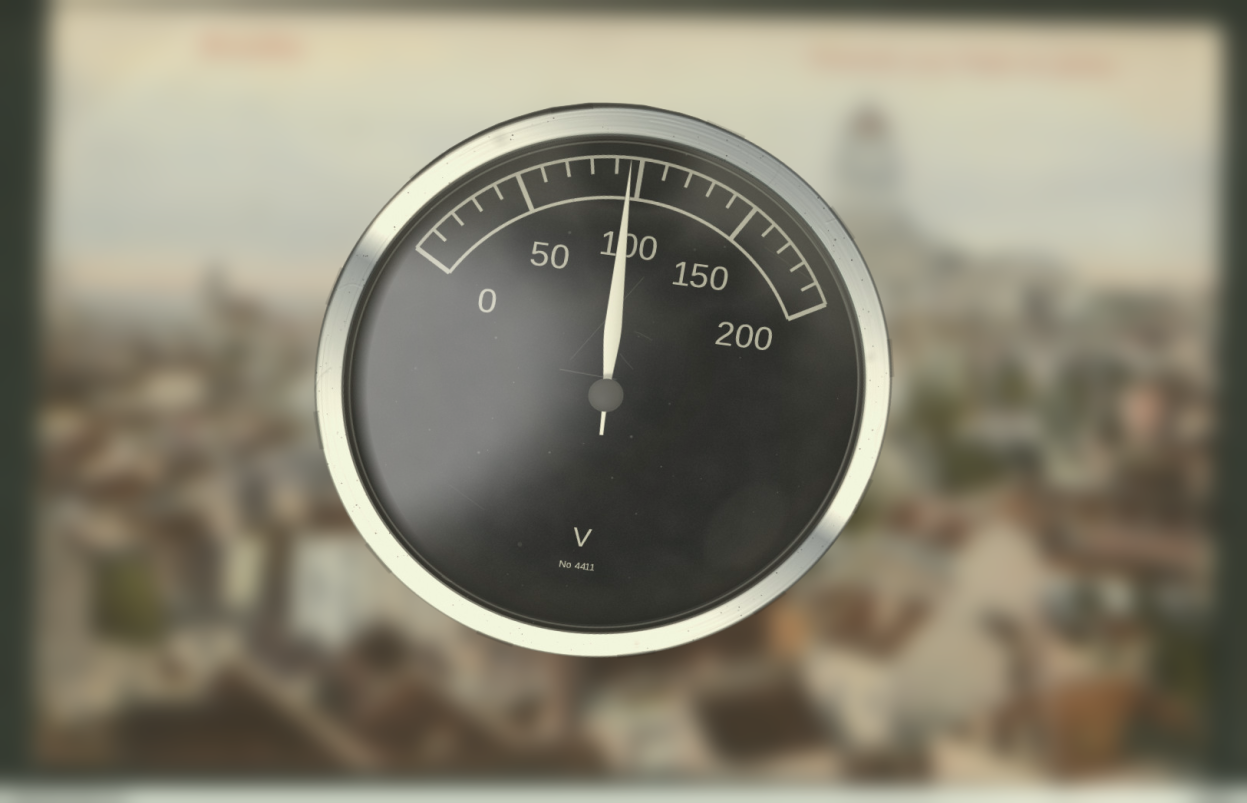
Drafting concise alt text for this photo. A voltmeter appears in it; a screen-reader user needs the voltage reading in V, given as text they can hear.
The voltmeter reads 95 V
